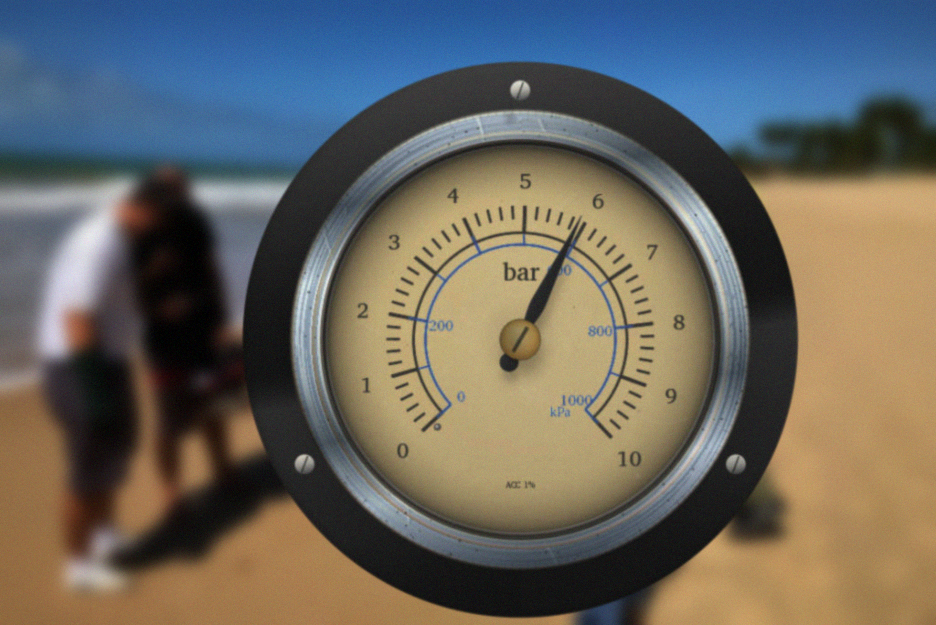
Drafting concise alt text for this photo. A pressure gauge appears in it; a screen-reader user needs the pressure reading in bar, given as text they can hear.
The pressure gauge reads 5.9 bar
